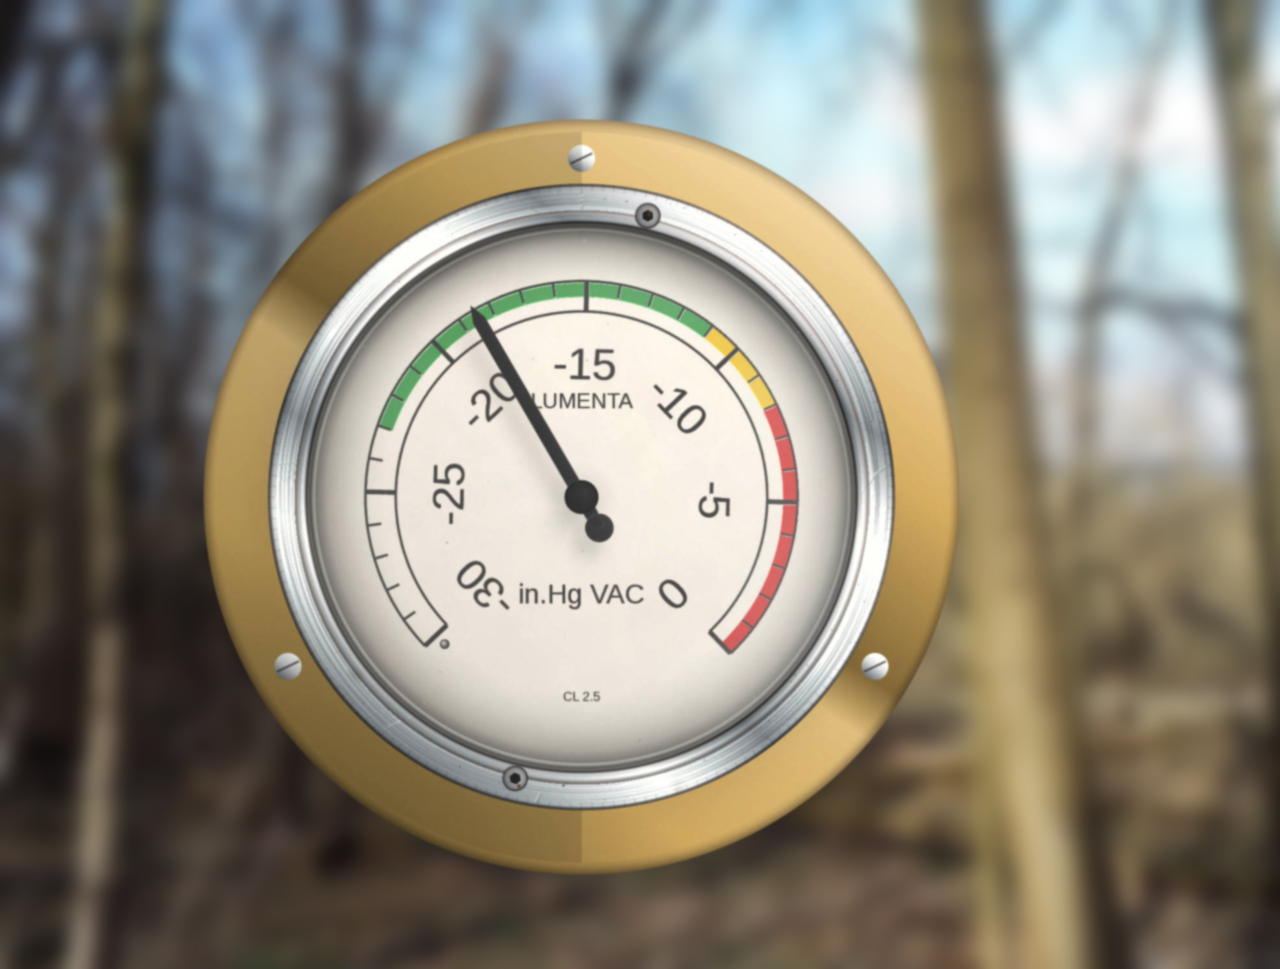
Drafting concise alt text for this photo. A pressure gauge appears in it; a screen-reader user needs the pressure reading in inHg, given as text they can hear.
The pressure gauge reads -18.5 inHg
